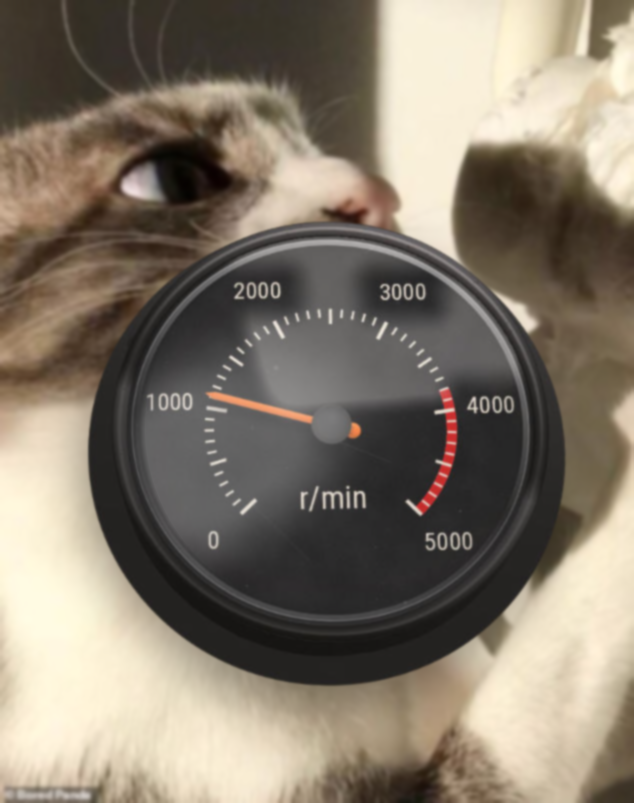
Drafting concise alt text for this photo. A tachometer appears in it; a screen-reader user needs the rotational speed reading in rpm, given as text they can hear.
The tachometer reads 1100 rpm
